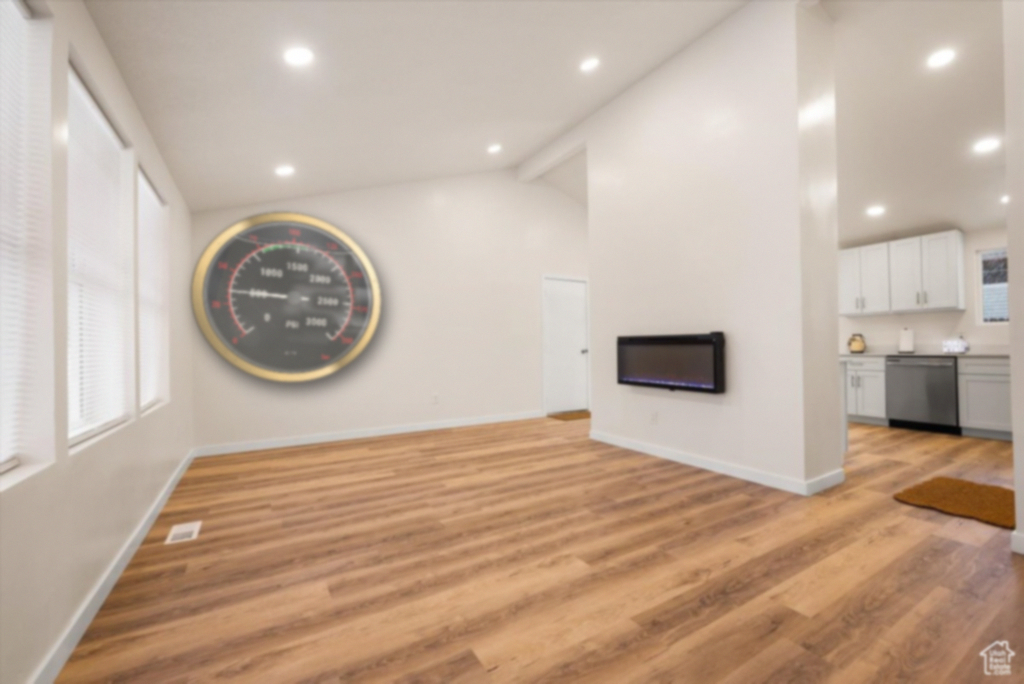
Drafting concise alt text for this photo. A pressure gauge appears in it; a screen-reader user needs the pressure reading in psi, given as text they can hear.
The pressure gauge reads 500 psi
